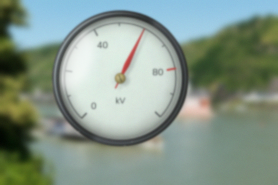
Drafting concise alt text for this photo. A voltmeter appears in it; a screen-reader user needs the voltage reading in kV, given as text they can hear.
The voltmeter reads 60 kV
